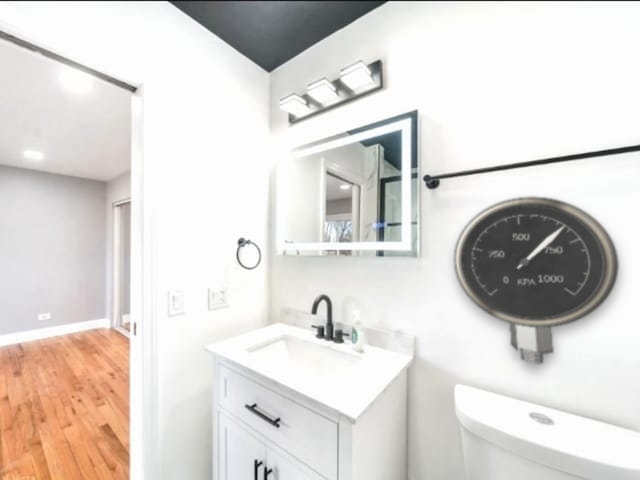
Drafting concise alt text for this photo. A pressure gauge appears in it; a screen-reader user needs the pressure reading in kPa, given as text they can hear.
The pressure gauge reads 675 kPa
